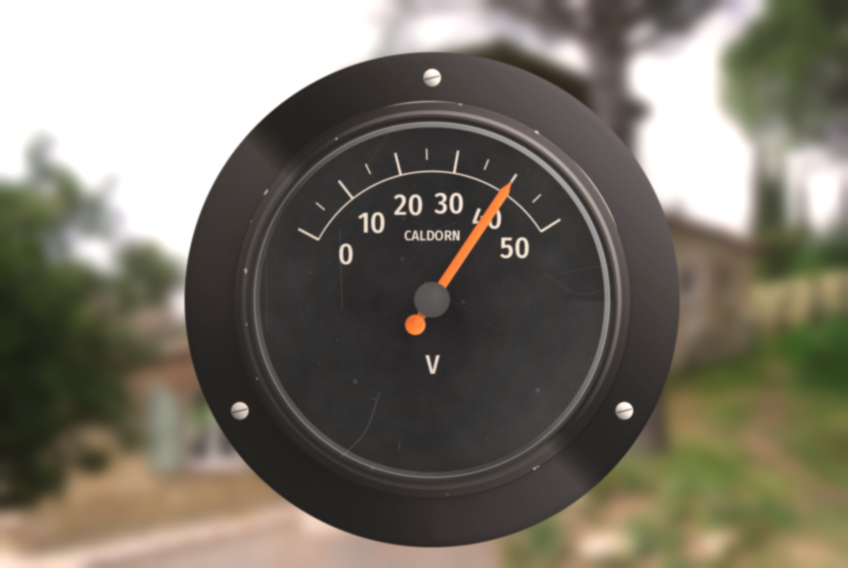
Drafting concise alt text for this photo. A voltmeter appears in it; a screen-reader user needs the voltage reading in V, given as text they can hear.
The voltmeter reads 40 V
